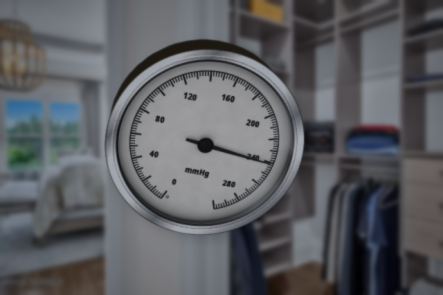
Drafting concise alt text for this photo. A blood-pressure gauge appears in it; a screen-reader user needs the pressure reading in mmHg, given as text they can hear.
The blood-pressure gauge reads 240 mmHg
